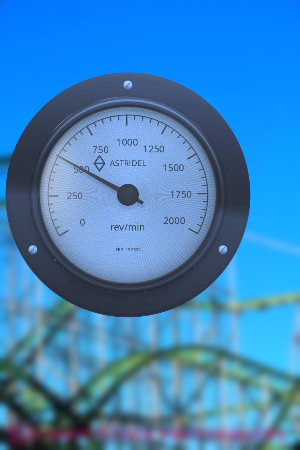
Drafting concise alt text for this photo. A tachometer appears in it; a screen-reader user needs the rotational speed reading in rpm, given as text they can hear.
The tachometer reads 500 rpm
